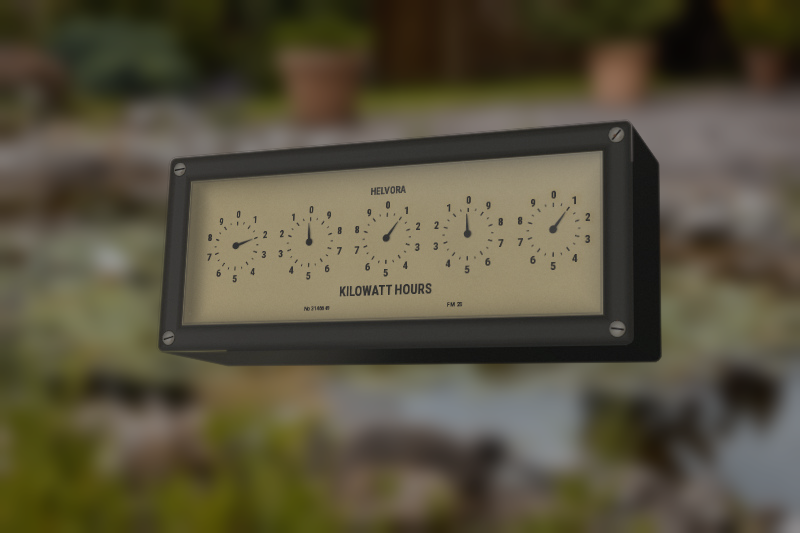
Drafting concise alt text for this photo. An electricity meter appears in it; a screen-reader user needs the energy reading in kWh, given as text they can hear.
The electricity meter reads 20101 kWh
